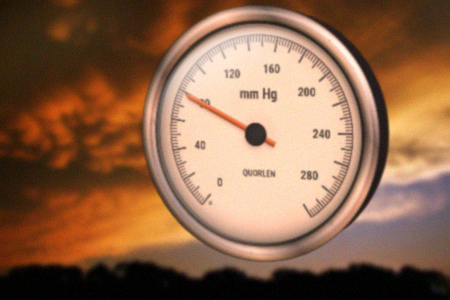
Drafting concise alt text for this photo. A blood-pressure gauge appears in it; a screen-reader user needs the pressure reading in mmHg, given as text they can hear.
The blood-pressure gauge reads 80 mmHg
